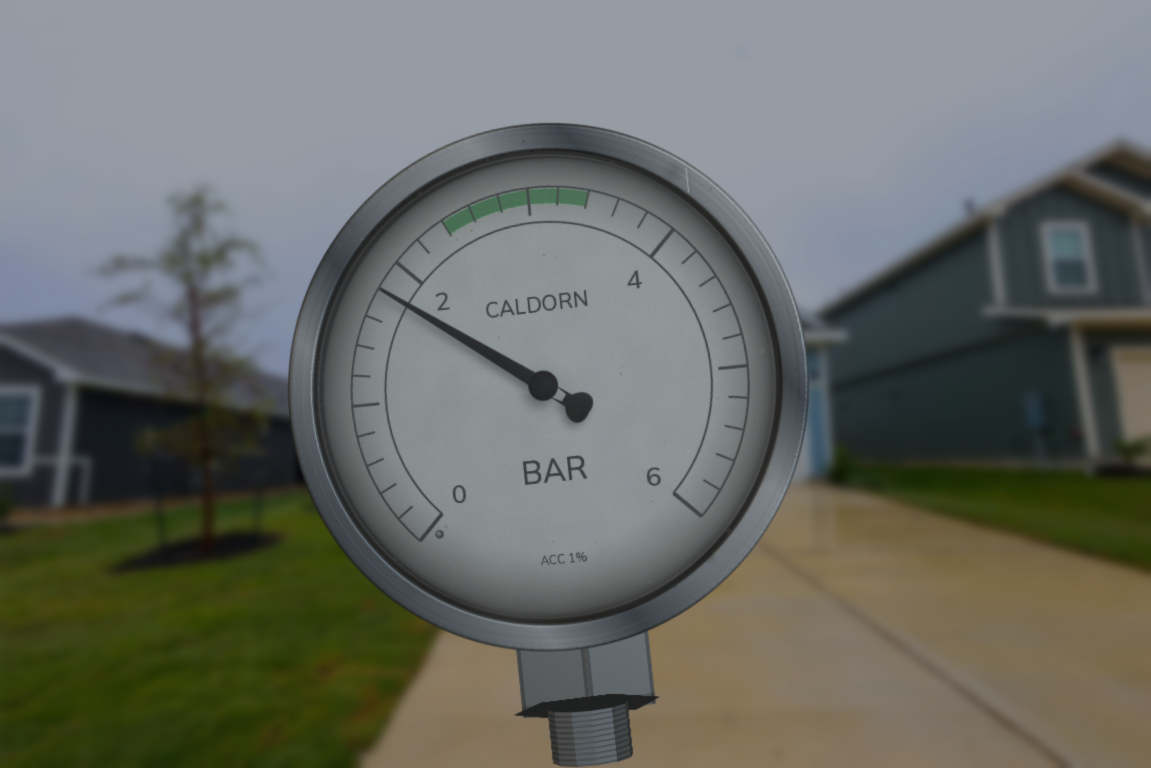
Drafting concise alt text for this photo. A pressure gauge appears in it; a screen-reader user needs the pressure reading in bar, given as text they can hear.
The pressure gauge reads 1.8 bar
